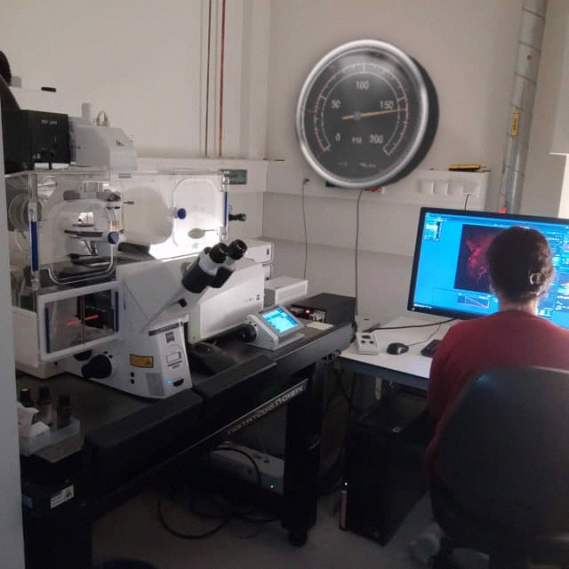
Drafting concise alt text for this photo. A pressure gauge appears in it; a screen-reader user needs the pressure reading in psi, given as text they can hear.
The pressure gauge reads 160 psi
